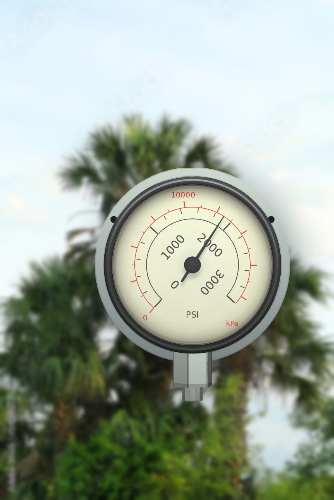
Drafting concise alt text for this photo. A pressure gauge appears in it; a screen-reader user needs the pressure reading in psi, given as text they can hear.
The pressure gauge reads 1900 psi
